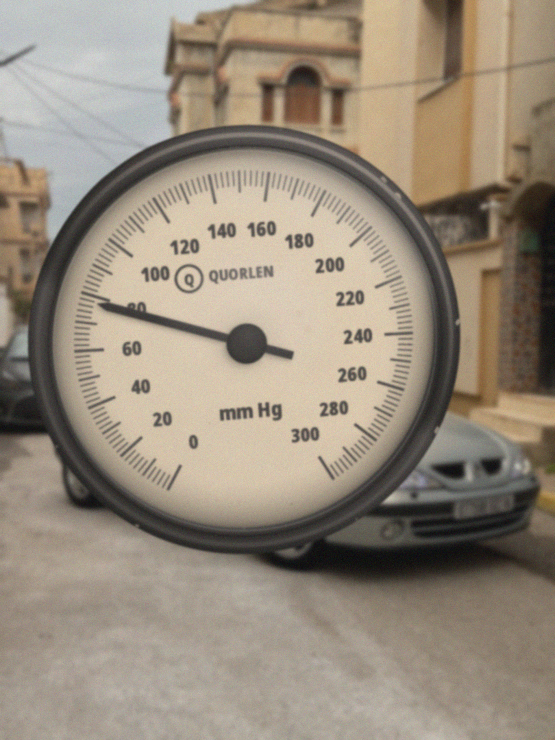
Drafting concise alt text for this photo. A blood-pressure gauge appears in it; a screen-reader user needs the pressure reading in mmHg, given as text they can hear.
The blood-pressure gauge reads 78 mmHg
